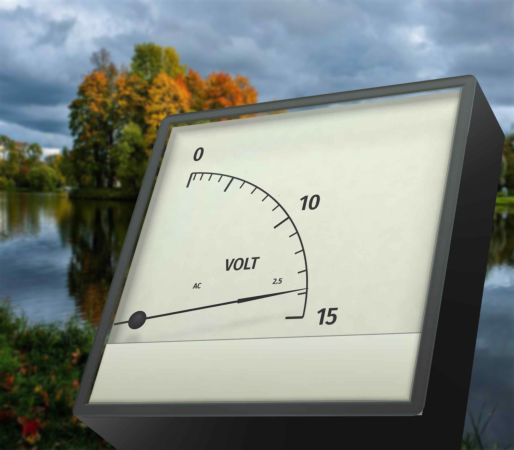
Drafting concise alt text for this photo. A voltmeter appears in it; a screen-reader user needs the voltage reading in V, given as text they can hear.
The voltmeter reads 14 V
